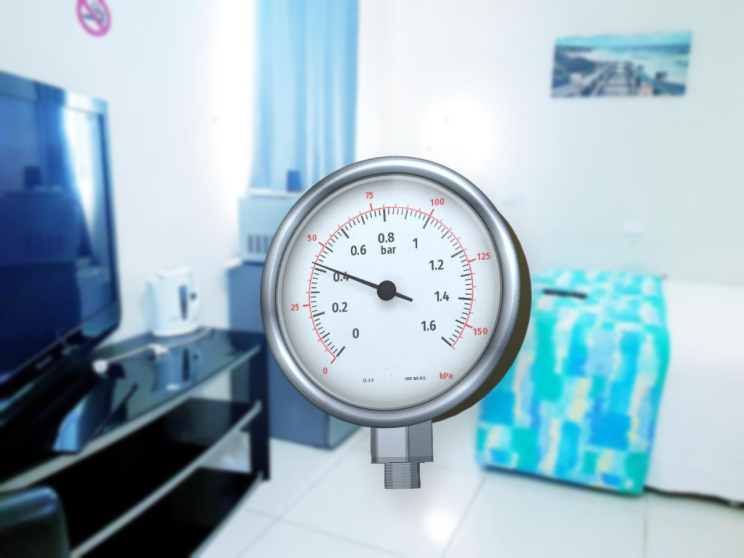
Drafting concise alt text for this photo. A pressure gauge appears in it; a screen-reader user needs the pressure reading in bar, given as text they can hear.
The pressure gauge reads 0.42 bar
